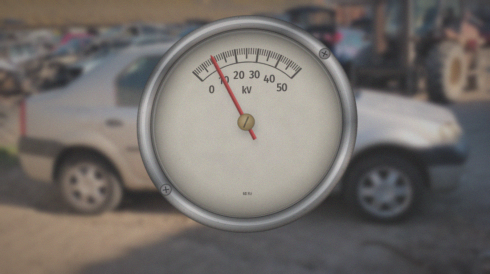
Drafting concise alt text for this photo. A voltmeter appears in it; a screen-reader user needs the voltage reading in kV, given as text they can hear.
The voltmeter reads 10 kV
